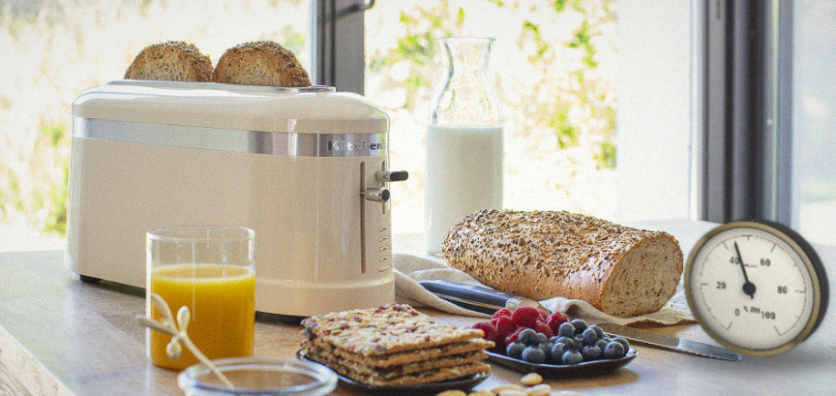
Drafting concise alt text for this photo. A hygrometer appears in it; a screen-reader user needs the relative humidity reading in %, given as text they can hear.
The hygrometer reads 45 %
